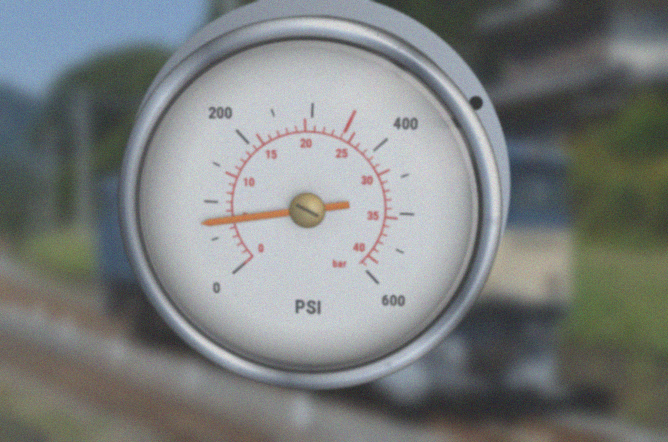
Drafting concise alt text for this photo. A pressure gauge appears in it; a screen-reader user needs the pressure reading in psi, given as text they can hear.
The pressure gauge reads 75 psi
